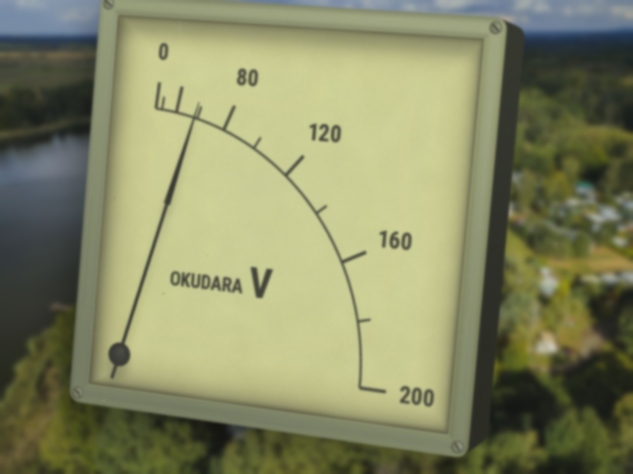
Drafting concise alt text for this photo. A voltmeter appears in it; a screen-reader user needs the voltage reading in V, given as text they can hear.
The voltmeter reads 60 V
